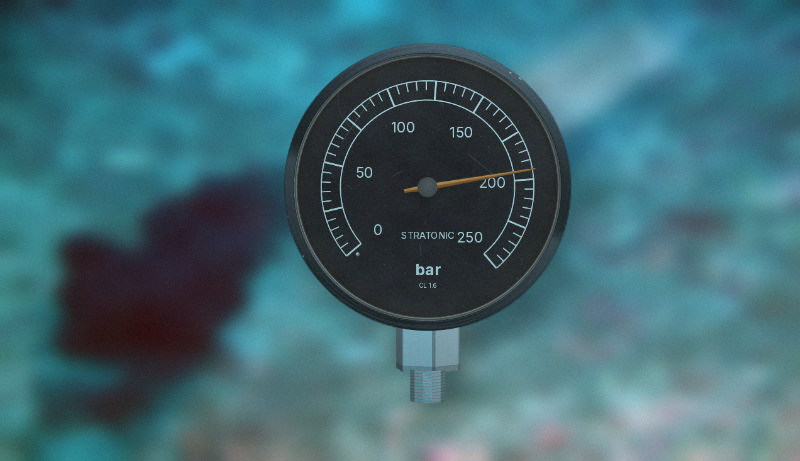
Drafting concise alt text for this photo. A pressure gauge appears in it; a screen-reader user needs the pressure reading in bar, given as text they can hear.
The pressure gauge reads 195 bar
